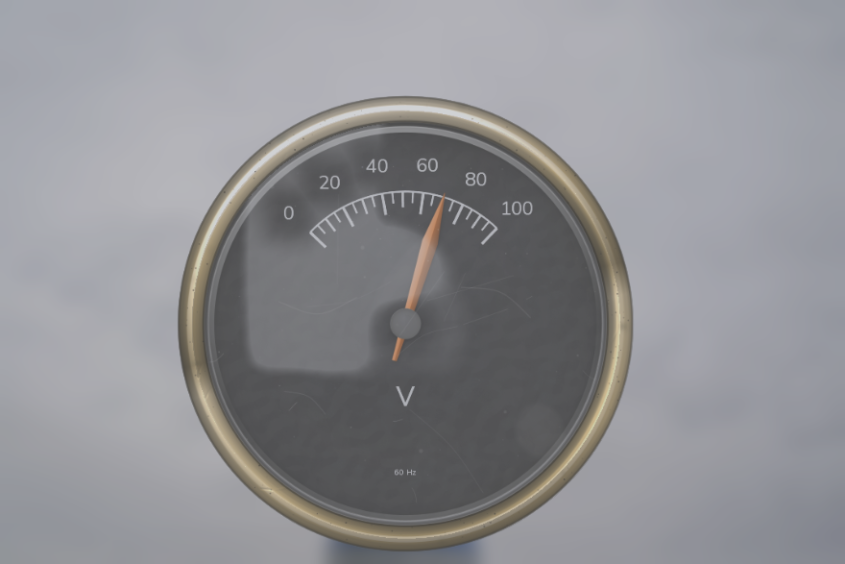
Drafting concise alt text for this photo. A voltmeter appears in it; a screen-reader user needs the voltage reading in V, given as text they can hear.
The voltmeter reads 70 V
